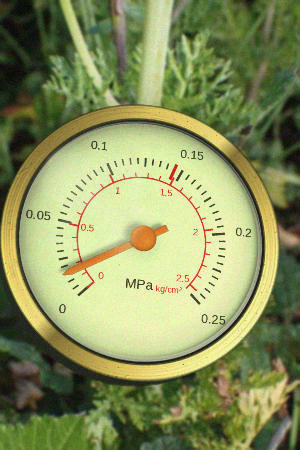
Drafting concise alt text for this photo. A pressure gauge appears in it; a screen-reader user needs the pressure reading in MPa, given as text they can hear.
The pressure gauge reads 0.015 MPa
